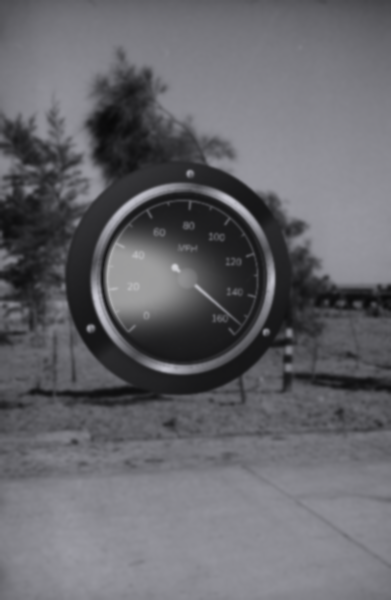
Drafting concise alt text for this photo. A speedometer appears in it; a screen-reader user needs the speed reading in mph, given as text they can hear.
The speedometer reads 155 mph
